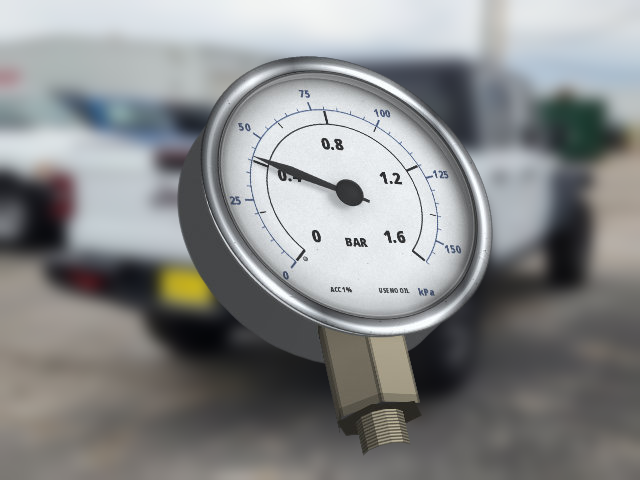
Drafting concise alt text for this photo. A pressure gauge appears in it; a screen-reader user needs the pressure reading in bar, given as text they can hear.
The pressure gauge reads 0.4 bar
